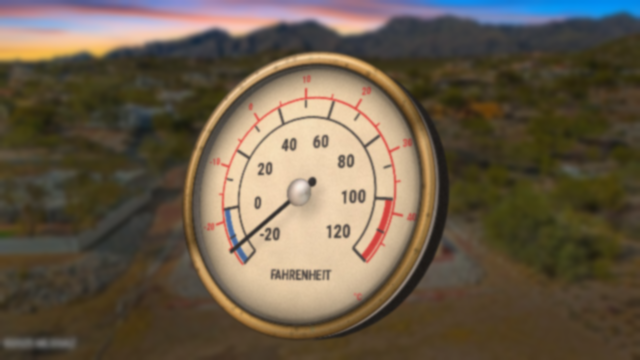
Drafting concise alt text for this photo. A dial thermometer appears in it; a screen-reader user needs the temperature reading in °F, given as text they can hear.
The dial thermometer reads -15 °F
